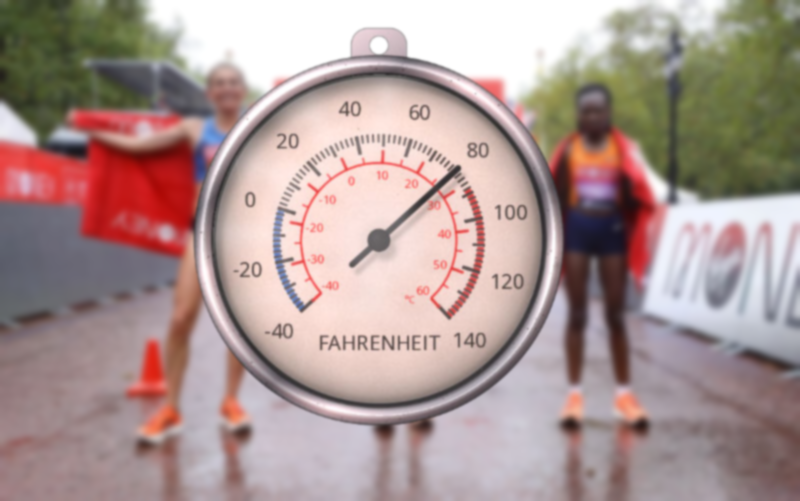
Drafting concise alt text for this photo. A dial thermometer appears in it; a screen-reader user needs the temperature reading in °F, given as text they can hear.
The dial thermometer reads 80 °F
